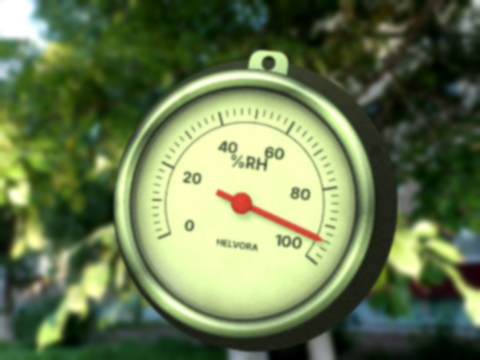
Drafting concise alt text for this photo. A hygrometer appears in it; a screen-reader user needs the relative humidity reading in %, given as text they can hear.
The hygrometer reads 94 %
